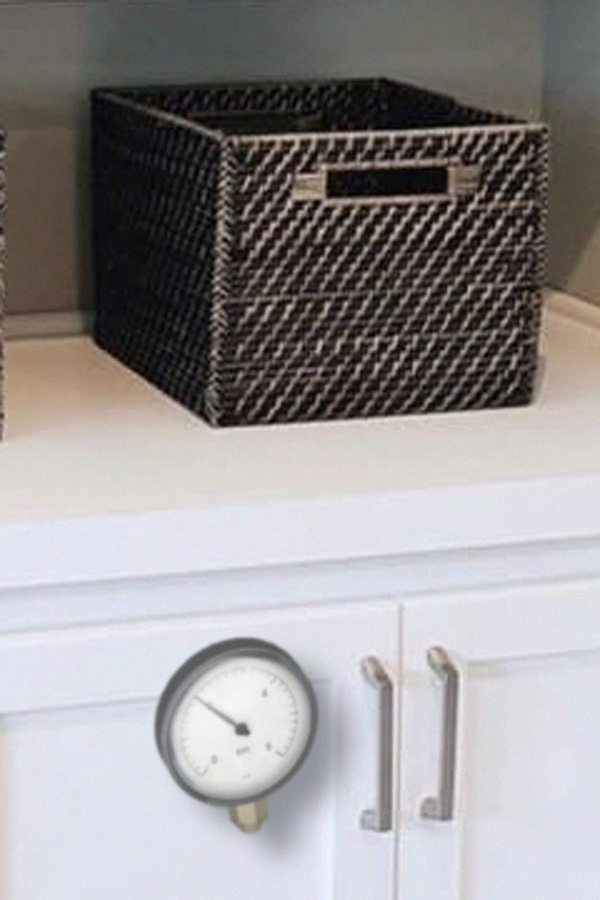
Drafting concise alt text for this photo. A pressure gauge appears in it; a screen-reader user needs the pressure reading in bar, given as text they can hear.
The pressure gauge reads 2 bar
